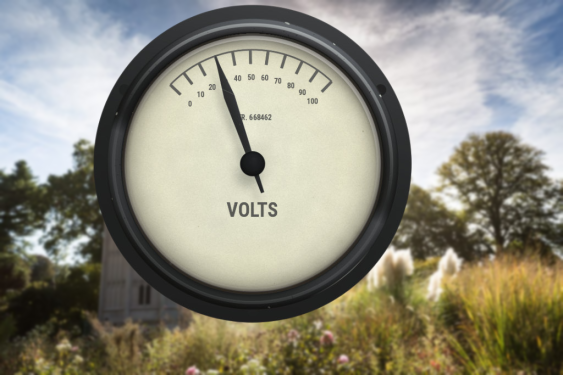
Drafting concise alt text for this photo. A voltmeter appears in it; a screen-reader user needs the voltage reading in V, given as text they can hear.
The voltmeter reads 30 V
